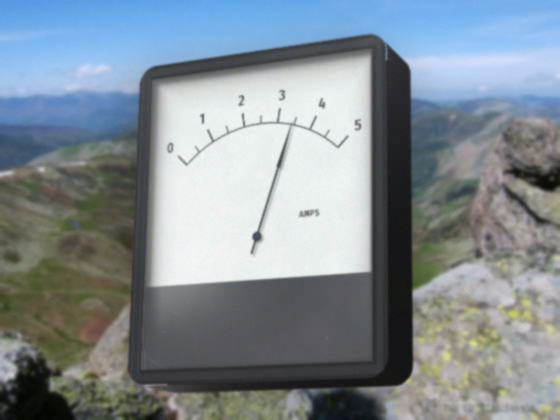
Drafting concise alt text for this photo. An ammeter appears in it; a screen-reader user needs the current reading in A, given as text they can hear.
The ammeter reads 3.5 A
